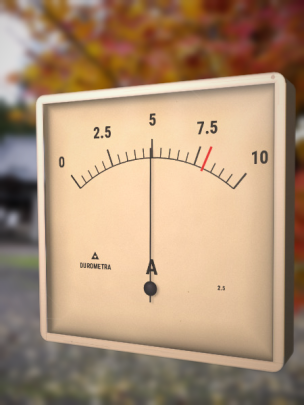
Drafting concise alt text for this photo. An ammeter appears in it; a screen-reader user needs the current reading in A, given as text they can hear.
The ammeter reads 5 A
